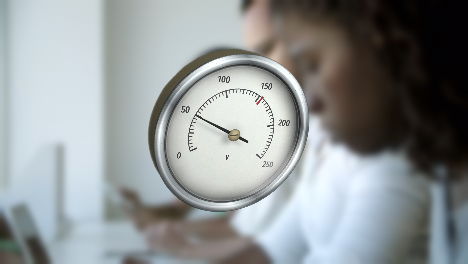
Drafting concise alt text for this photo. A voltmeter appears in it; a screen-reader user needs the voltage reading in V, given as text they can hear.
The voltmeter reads 50 V
